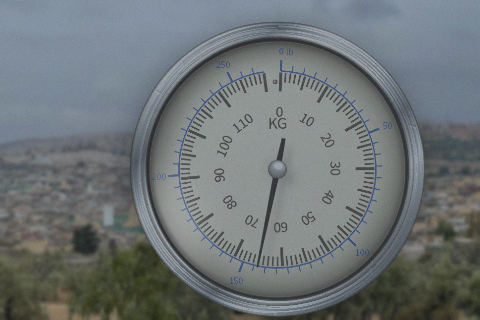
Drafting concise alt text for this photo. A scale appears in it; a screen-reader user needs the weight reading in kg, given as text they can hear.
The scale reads 65 kg
